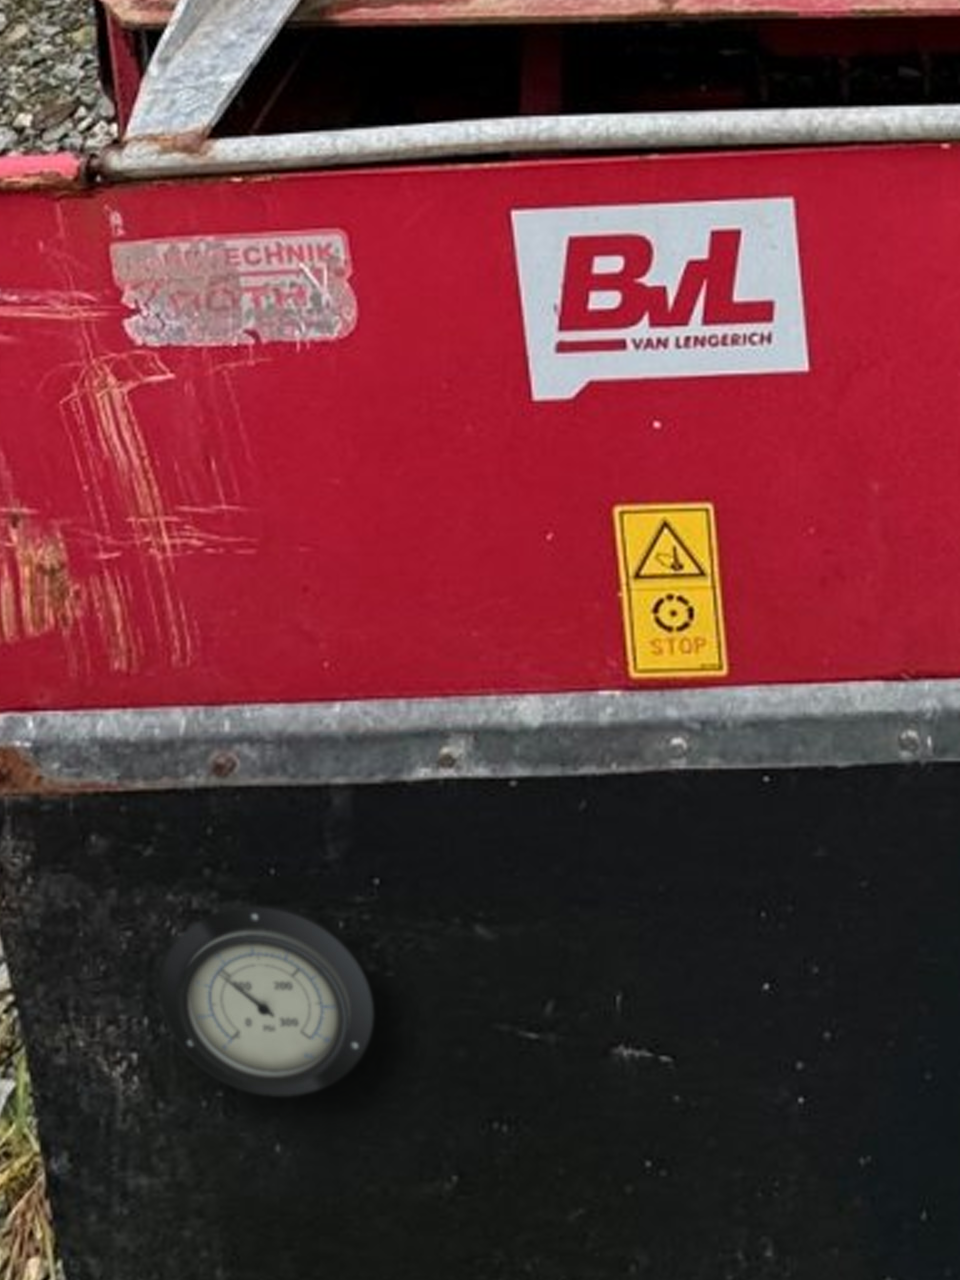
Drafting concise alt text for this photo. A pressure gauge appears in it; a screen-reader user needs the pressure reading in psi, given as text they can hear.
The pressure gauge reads 100 psi
